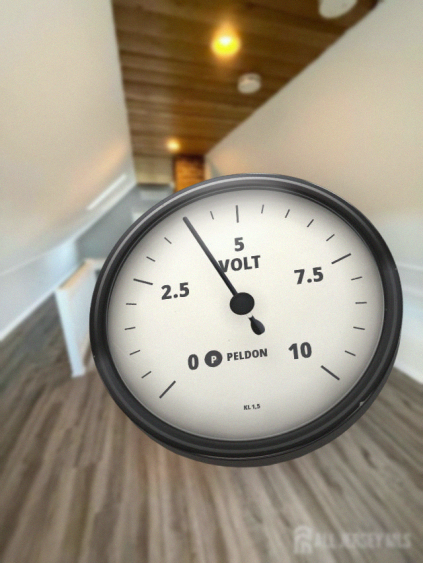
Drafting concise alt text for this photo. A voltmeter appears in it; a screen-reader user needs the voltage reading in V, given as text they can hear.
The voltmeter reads 4 V
